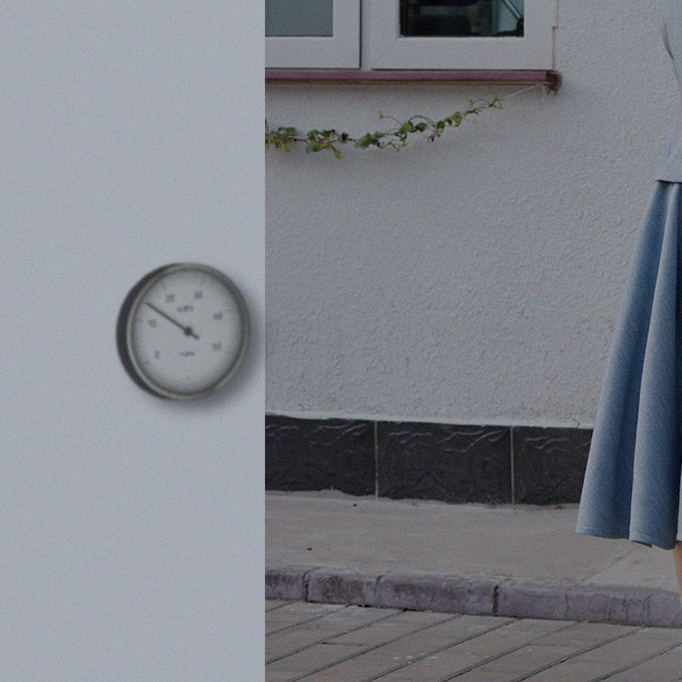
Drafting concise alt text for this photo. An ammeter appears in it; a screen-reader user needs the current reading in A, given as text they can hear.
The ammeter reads 14 A
